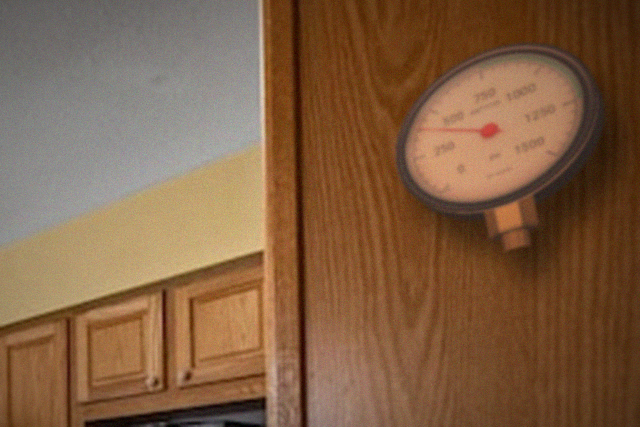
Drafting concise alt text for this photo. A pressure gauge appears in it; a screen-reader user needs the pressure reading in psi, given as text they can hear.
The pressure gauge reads 400 psi
